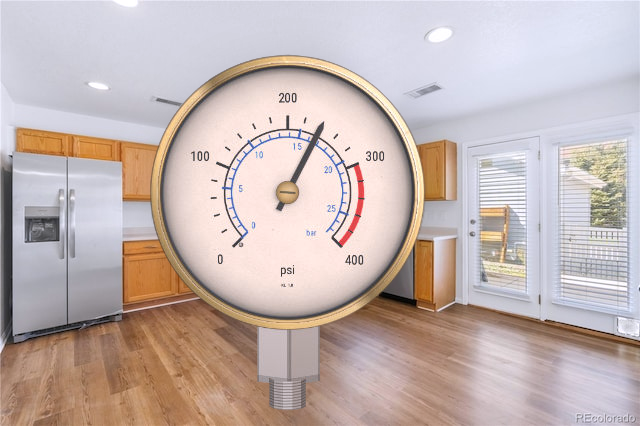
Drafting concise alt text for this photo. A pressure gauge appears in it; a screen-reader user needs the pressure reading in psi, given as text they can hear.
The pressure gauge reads 240 psi
